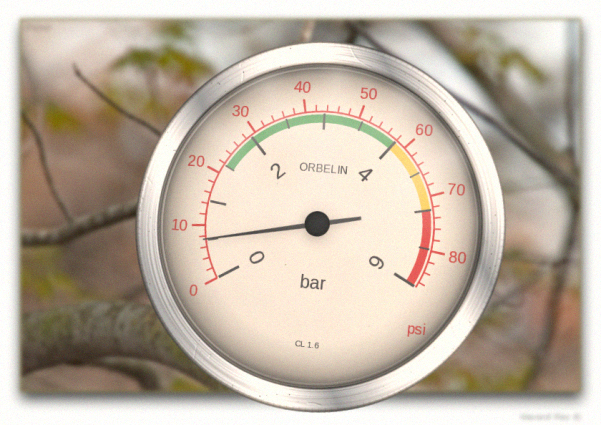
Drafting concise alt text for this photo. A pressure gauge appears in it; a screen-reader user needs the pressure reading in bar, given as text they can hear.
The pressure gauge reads 0.5 bar
